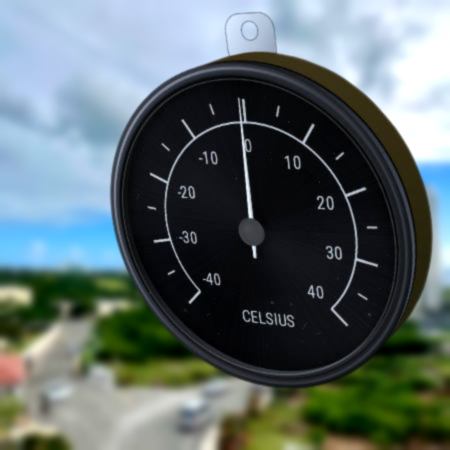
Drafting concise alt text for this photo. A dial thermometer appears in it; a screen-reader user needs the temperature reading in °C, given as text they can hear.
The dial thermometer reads 0 °C
